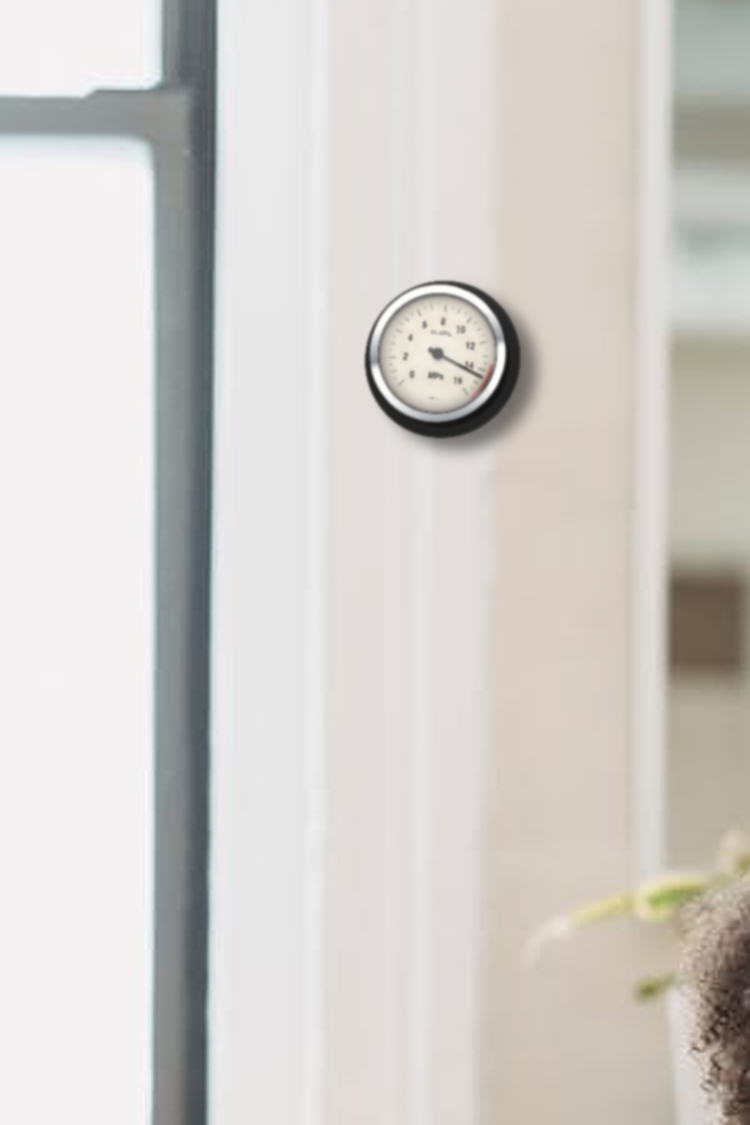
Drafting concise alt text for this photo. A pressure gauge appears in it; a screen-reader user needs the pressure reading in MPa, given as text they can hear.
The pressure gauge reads 14.5 MPa
